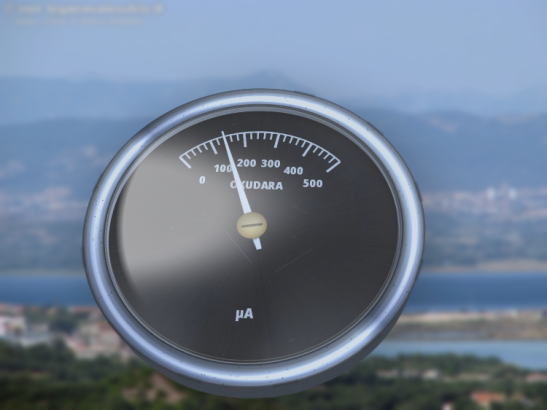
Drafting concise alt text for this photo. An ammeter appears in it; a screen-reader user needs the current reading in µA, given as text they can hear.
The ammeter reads 140 µA
